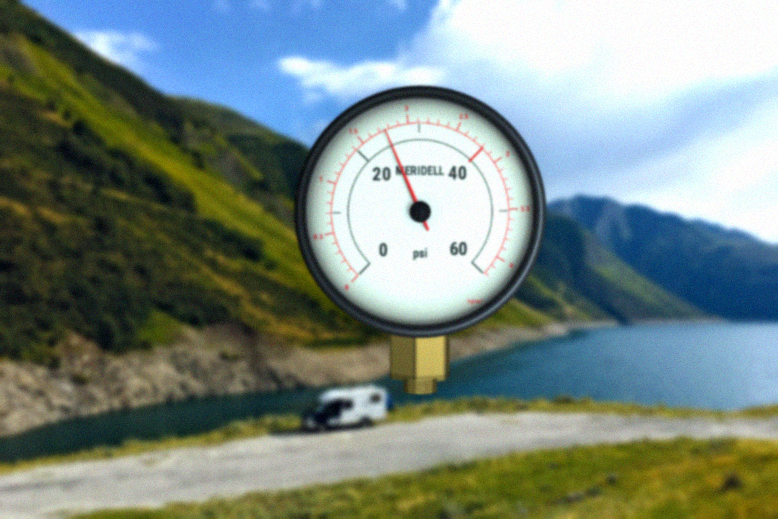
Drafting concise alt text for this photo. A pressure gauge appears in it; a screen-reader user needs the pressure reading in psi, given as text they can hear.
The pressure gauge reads 25 psi
